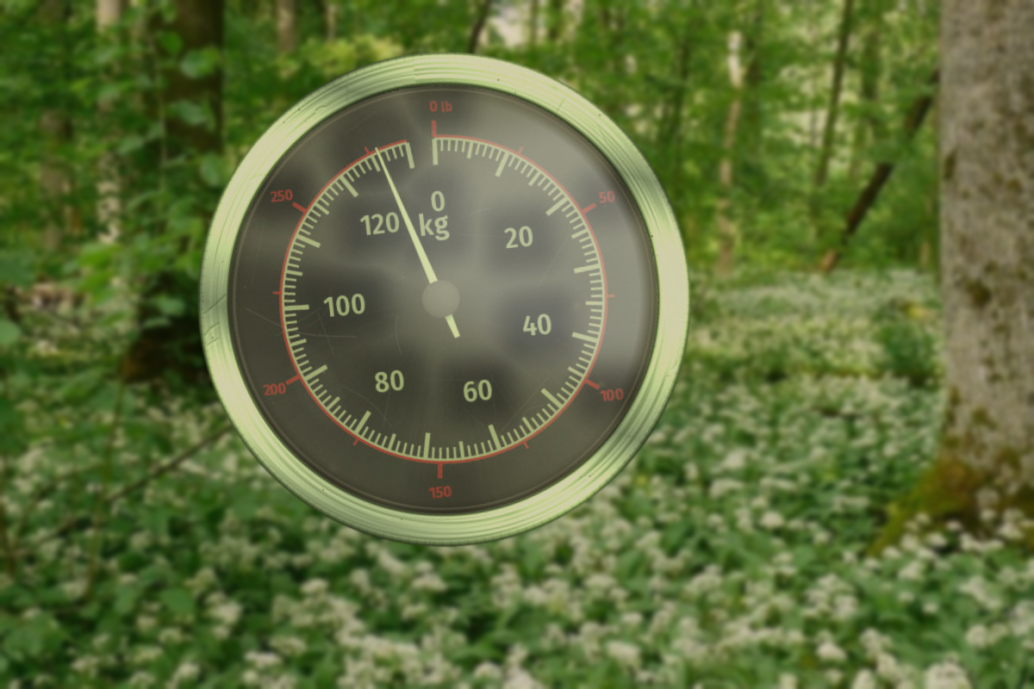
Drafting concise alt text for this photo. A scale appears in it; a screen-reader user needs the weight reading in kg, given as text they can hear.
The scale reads 126 kg
